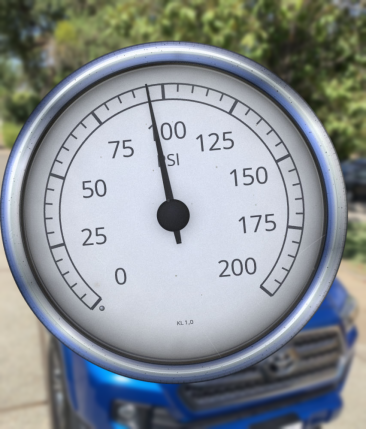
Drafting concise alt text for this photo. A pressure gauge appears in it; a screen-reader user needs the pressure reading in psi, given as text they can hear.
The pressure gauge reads 95 psi
